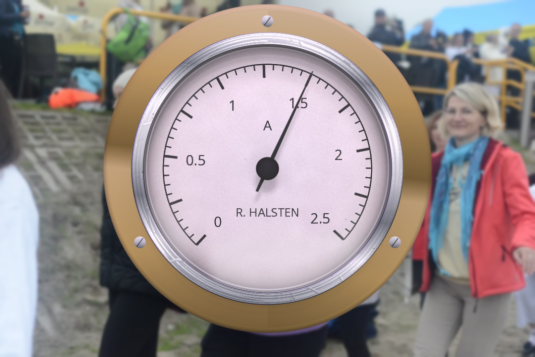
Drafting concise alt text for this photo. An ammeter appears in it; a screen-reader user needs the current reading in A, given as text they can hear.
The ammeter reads 1.5 A
